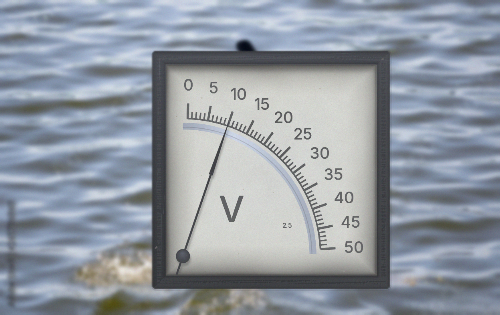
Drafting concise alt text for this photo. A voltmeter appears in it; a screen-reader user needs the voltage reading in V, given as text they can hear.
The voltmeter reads 10 V
